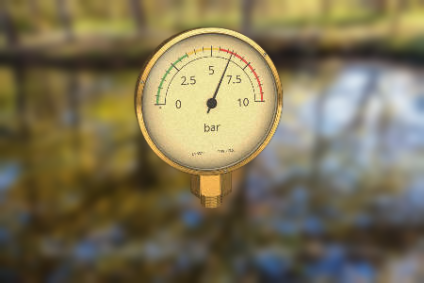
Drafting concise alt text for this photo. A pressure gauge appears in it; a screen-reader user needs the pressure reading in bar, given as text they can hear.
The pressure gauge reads 6.25 bar
